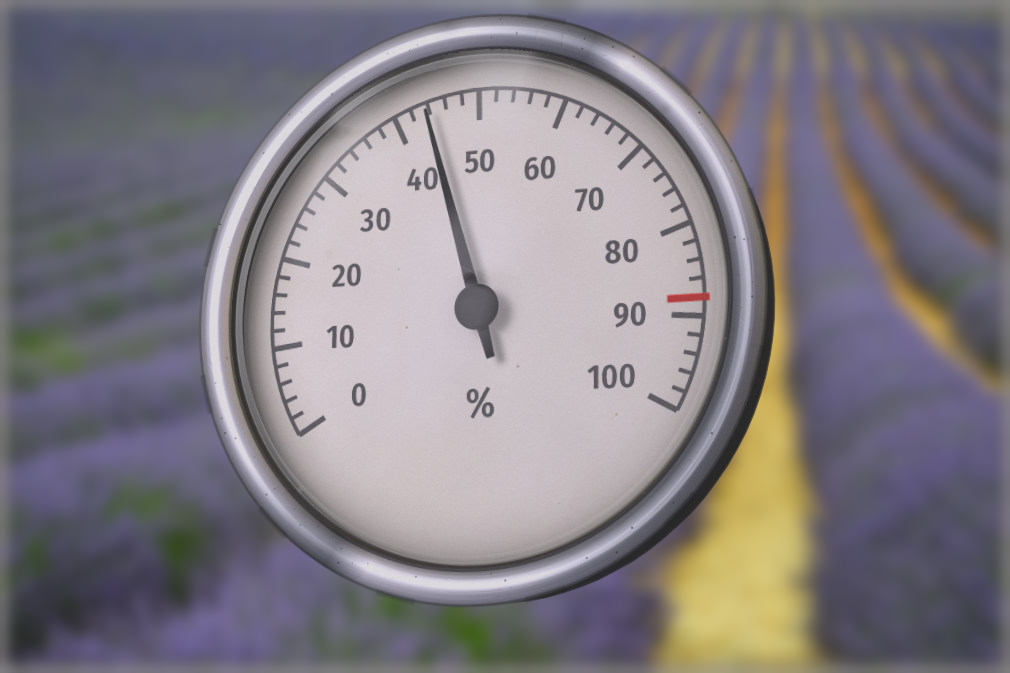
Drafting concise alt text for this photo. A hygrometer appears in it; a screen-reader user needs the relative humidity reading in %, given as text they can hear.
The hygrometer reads 44 %
